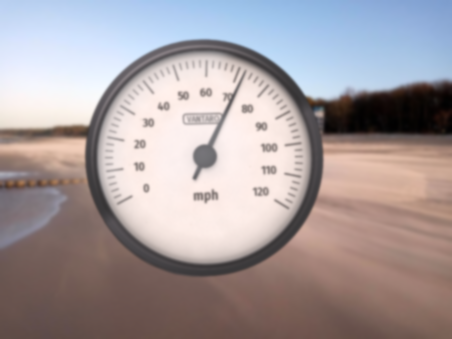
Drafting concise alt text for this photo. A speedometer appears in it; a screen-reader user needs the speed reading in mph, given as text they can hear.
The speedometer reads 72 mph
